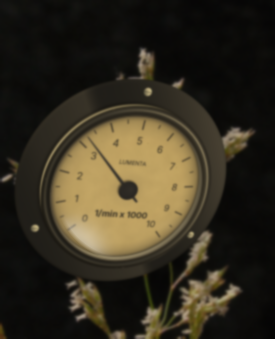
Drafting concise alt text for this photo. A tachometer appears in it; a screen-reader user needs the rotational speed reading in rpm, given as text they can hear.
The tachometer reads 3250 rpm
